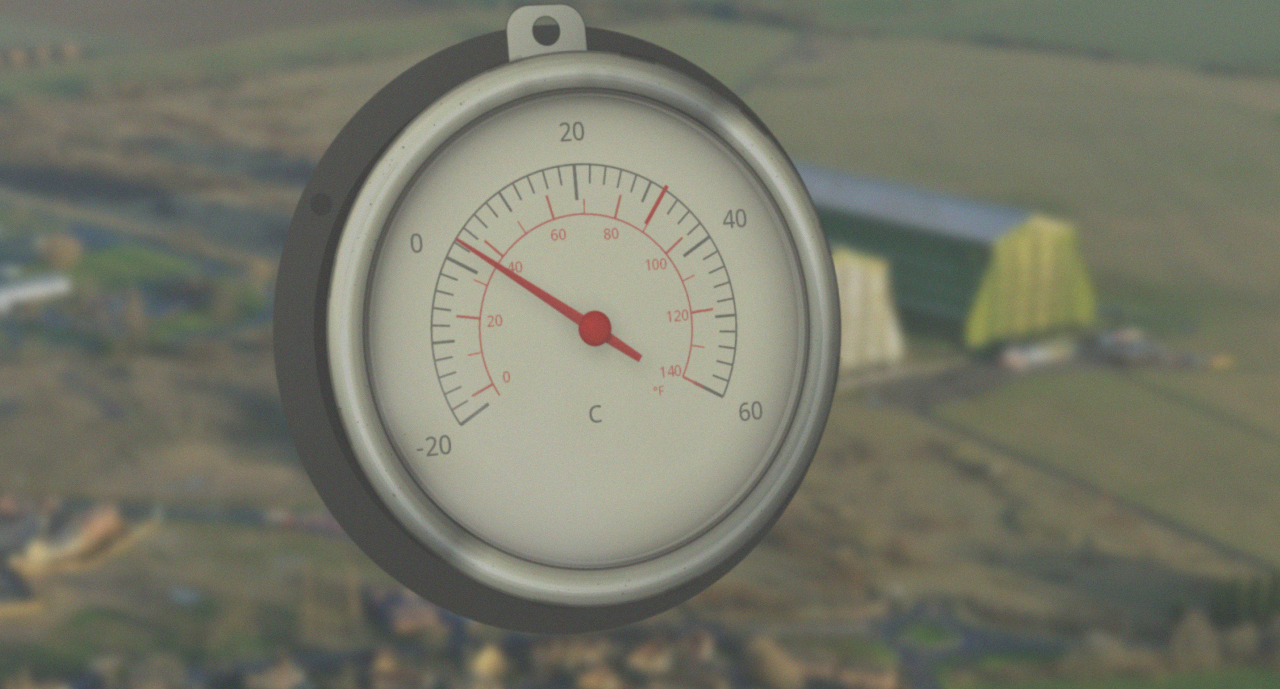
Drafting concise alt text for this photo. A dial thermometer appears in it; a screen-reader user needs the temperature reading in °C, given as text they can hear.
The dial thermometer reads 2 °C
